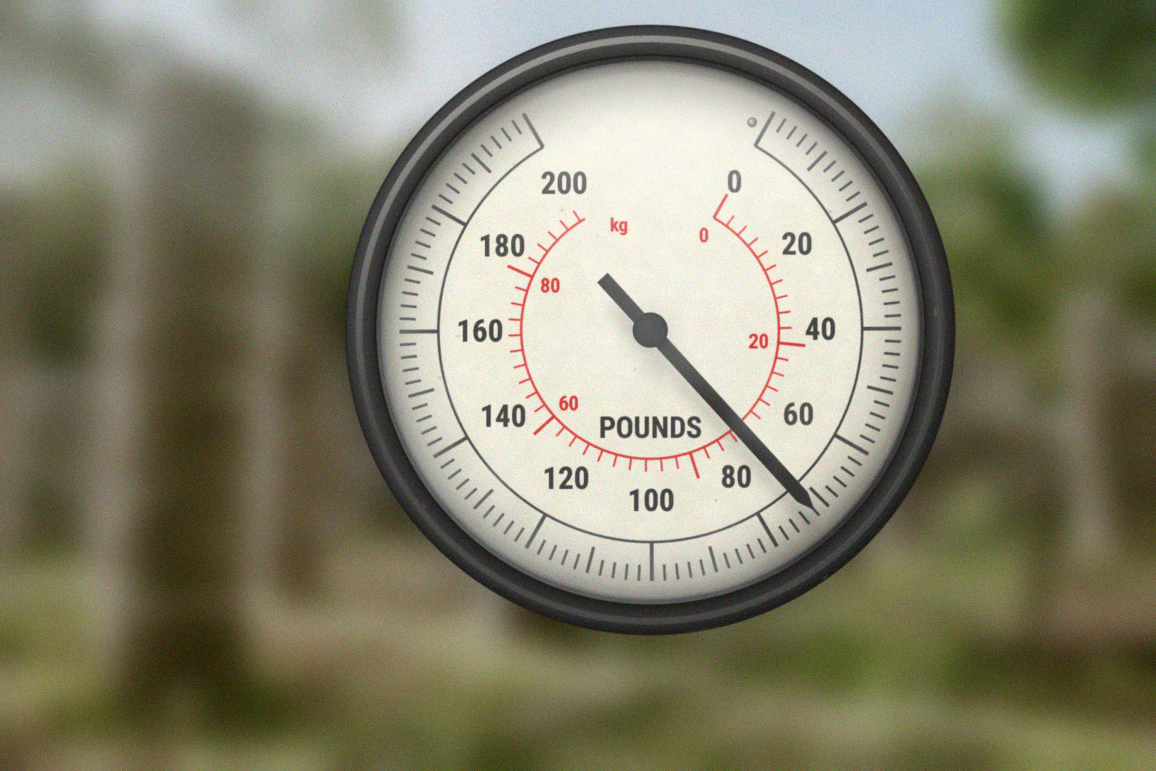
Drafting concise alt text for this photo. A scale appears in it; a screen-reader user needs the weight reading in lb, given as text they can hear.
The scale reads 72 lb
